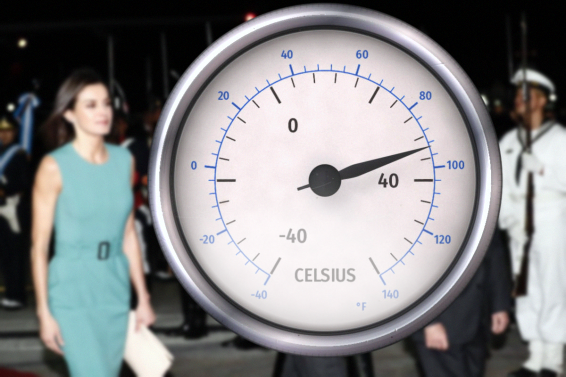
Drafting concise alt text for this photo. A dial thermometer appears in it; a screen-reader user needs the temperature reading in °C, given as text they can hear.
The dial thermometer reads 34 °C
